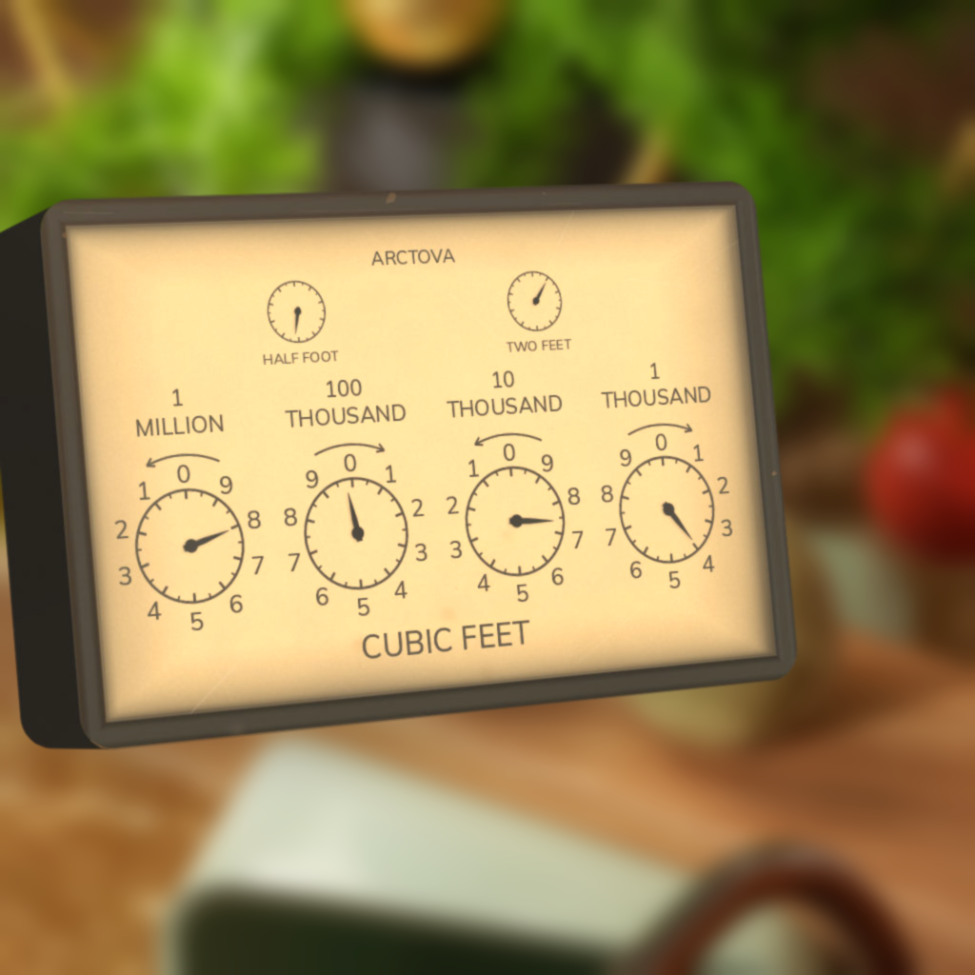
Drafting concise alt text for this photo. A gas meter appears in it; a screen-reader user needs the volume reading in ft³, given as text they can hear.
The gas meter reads 797400 ft³
